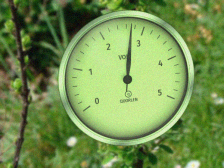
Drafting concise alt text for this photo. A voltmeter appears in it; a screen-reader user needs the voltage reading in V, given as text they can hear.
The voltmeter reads 2.7 V
